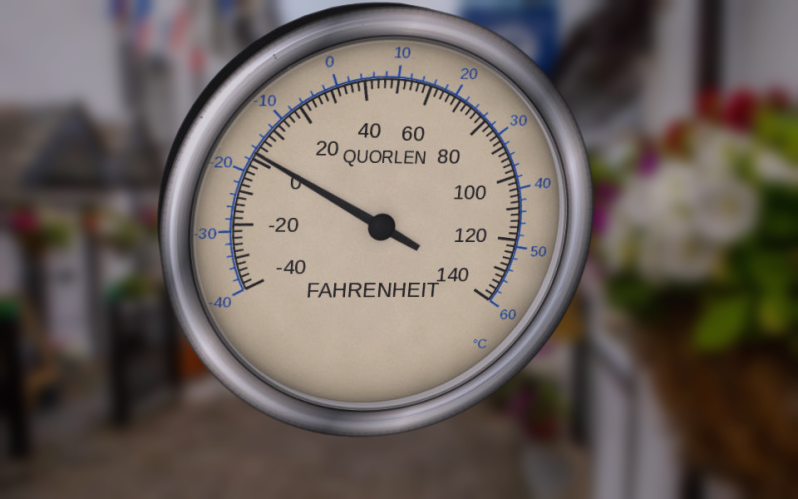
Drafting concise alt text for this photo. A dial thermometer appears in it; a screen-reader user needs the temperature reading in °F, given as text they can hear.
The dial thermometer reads 2 °F
